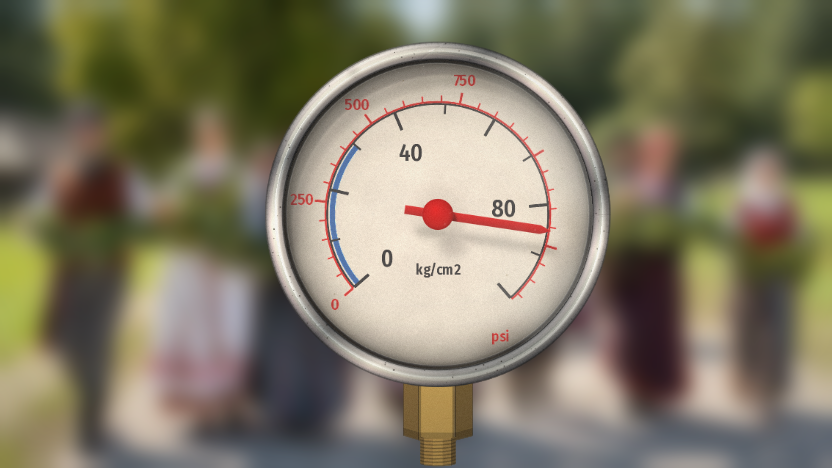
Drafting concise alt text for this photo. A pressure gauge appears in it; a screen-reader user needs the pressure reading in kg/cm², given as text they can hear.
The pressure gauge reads 85 kg/cm²
